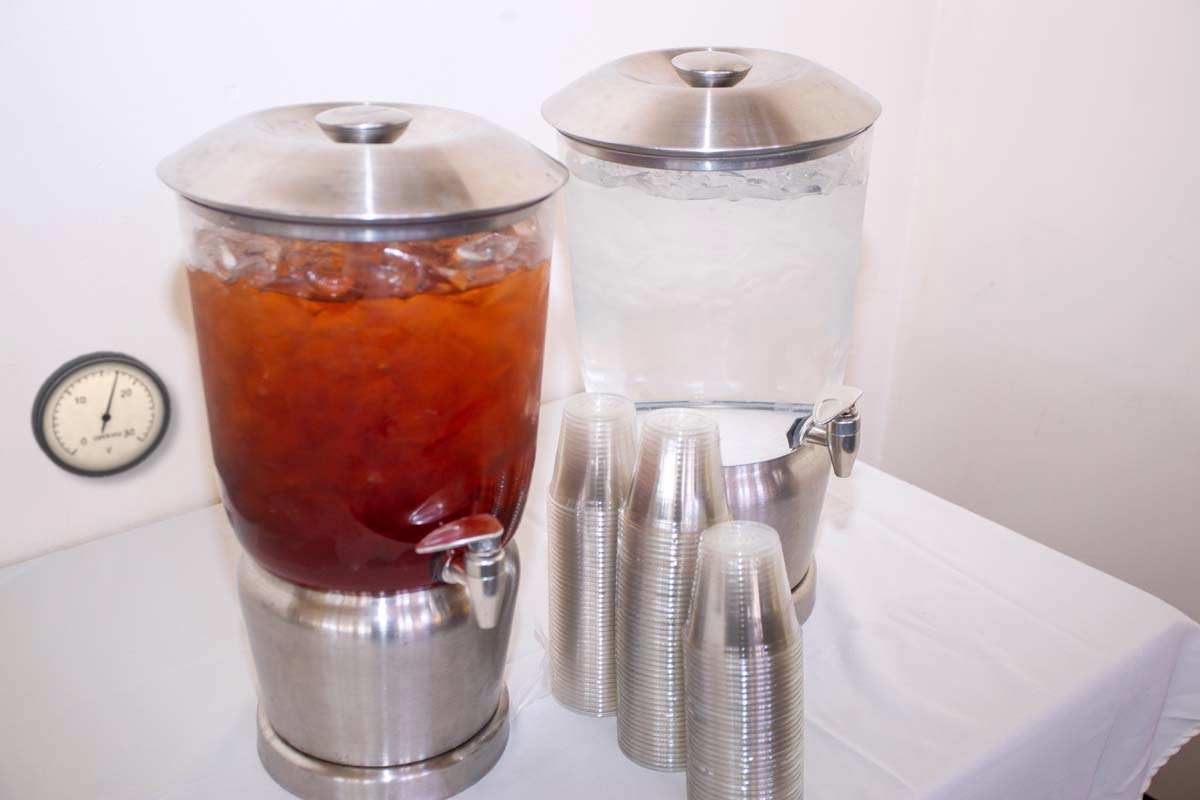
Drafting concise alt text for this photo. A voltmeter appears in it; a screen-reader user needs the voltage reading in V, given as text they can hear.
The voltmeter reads 17 V
